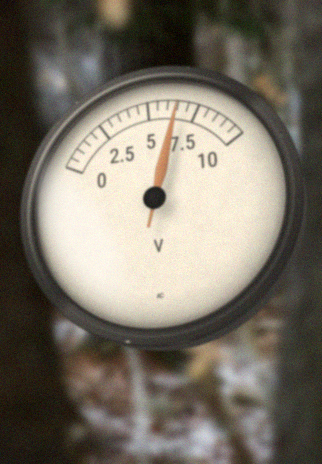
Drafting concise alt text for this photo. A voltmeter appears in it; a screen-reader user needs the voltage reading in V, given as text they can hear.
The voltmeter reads 6.5 V
